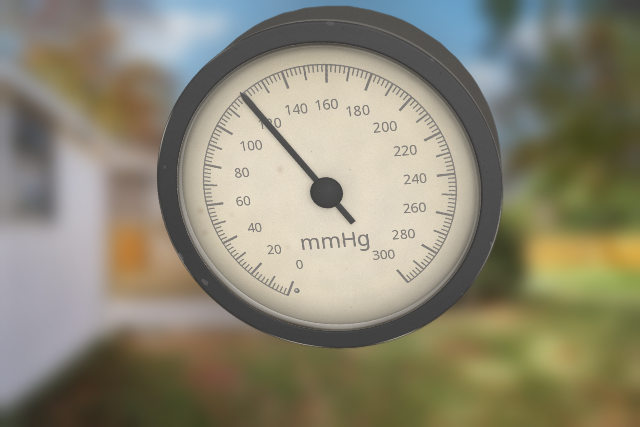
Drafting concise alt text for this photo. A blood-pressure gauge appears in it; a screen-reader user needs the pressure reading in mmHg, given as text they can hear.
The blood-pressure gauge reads 120 mmHg
